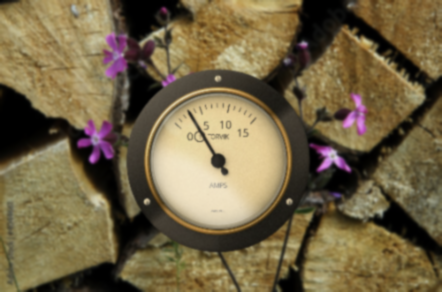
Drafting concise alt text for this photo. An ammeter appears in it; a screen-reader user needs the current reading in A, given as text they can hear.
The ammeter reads 3 A
